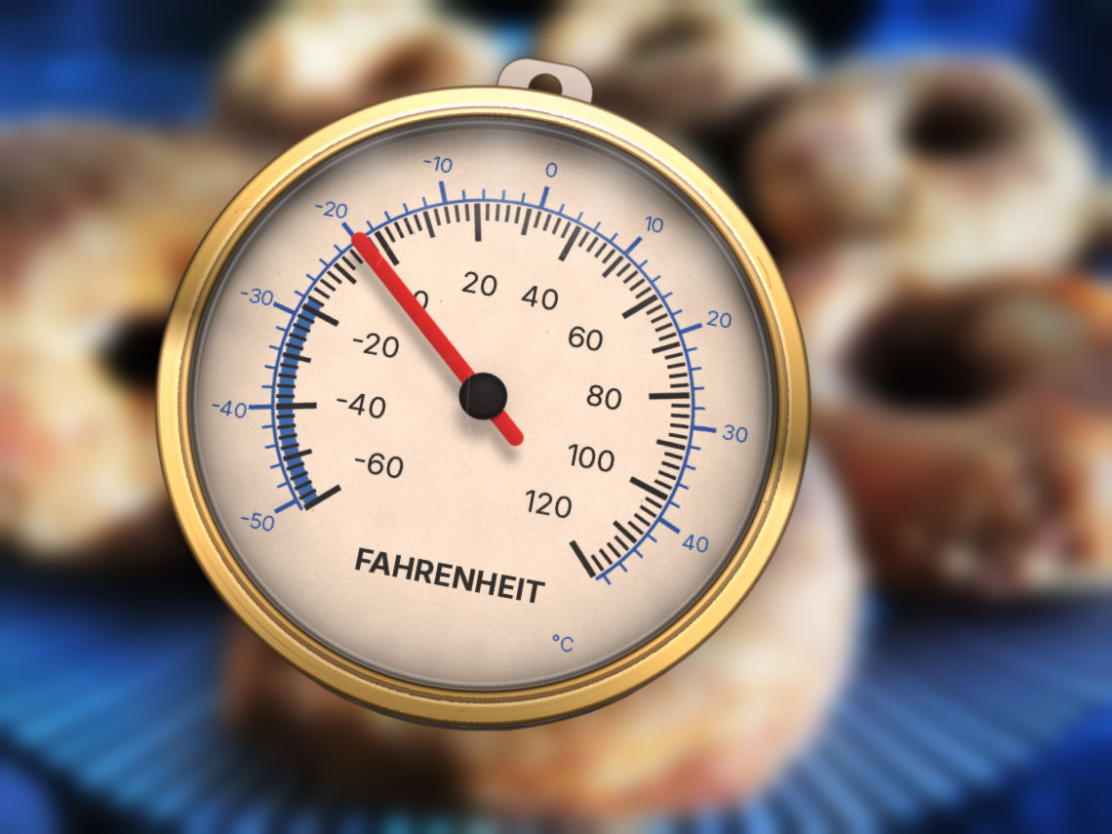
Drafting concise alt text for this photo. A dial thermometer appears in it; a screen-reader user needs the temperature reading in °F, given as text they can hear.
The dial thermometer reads -4 °F
